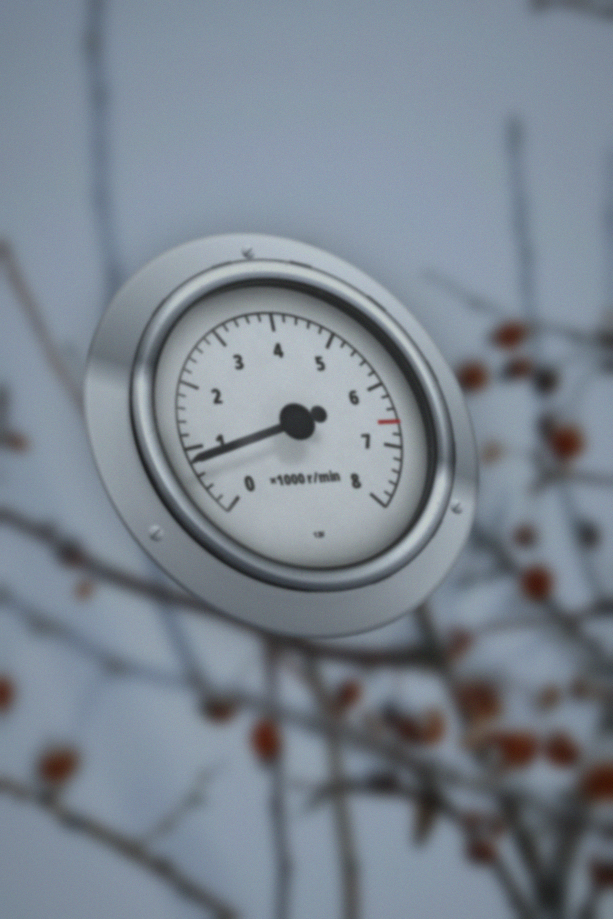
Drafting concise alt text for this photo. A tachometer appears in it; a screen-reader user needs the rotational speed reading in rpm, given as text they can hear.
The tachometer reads 800 rpm
